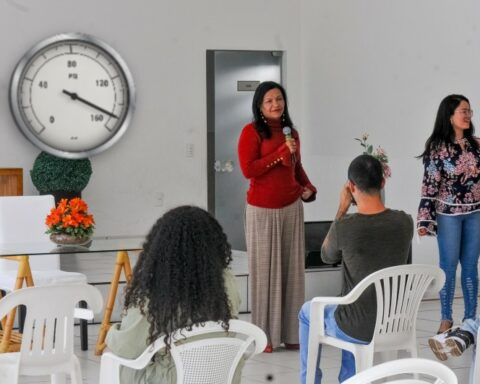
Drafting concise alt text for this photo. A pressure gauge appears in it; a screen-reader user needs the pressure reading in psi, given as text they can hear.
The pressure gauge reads 150 psi
